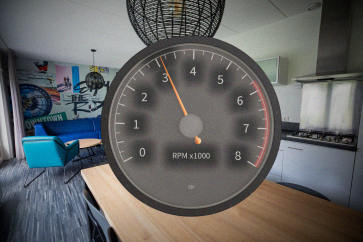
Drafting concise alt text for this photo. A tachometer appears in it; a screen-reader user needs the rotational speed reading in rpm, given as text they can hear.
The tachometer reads 3125 rpm
